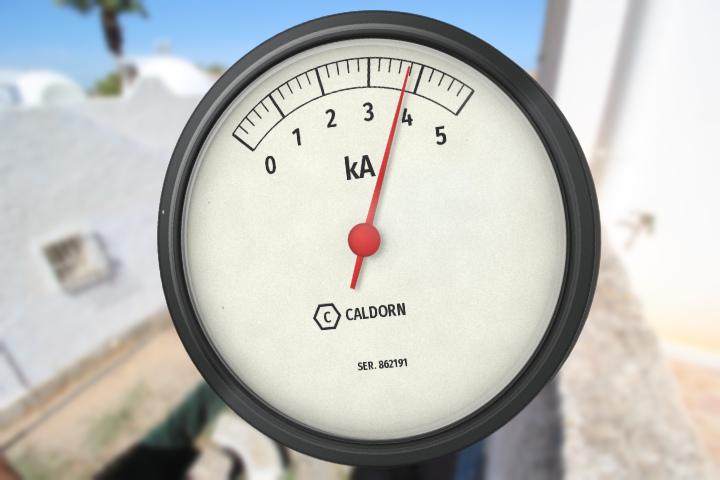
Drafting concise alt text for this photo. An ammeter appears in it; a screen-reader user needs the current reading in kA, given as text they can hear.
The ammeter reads 3.8 kA
